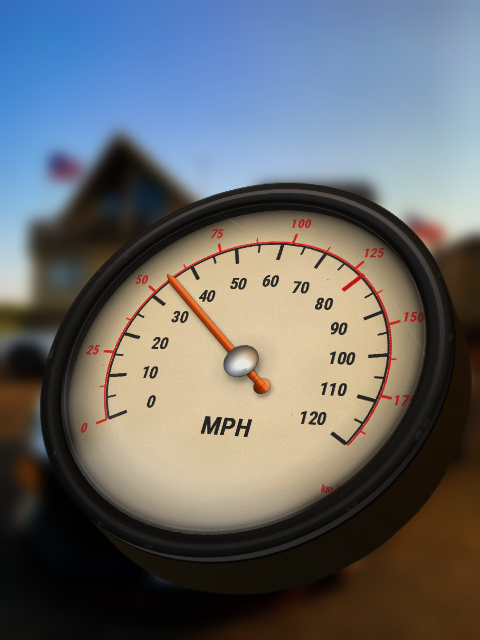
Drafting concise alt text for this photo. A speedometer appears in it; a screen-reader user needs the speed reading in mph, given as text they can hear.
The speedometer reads 35 mph
